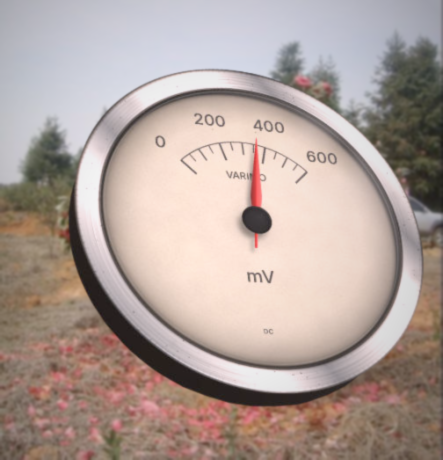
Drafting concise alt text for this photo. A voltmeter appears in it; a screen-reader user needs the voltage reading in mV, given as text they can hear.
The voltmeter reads 350 mV
